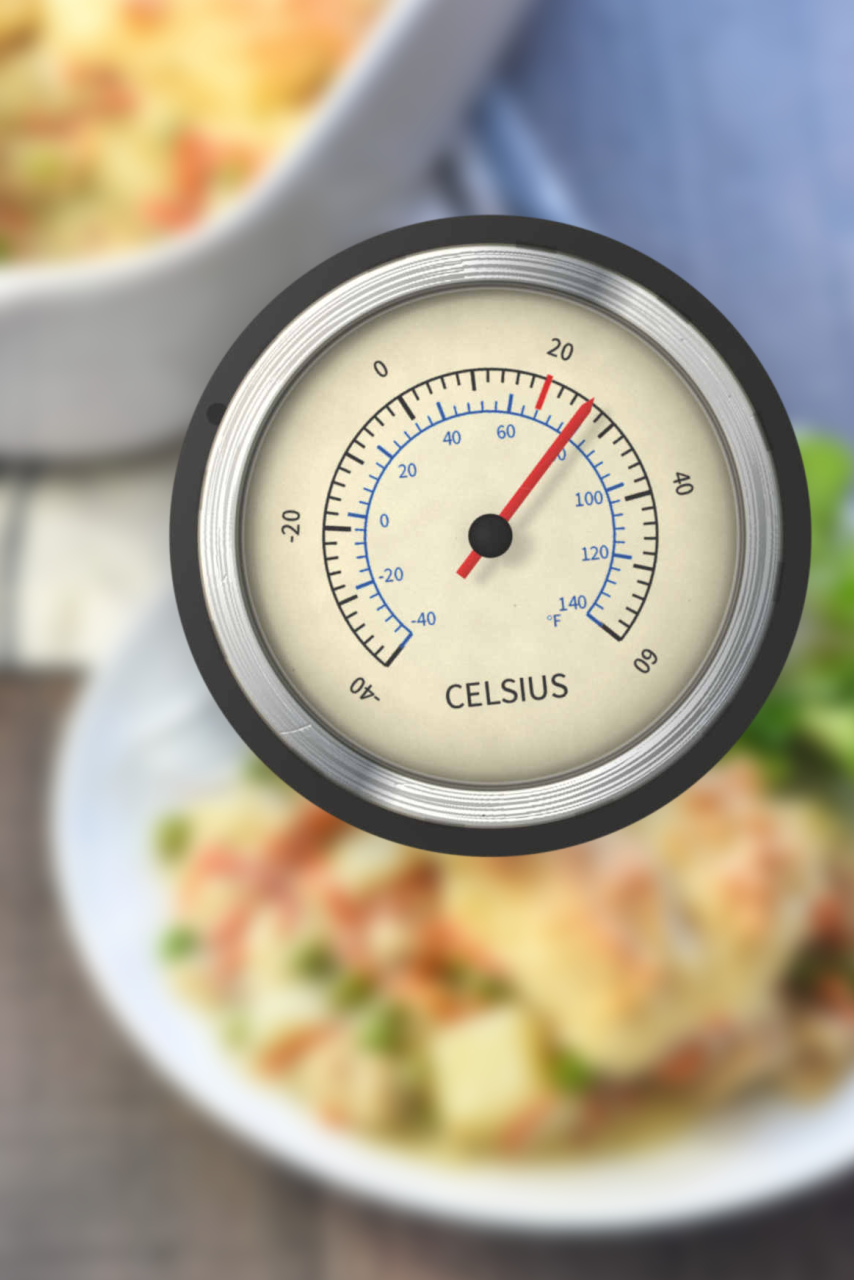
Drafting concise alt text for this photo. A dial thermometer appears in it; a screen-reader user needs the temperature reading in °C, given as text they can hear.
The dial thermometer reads 26 °C
